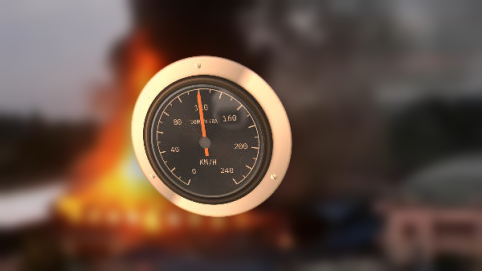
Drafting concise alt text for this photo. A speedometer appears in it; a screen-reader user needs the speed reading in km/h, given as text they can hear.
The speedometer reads 120 km/h
